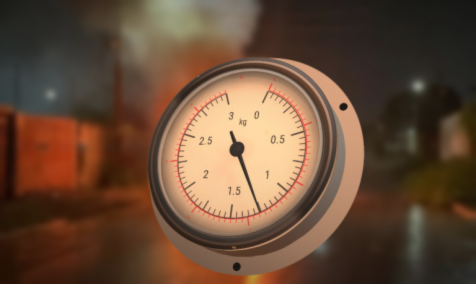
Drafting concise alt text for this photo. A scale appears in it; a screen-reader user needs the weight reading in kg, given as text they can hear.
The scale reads 1.25 kg
